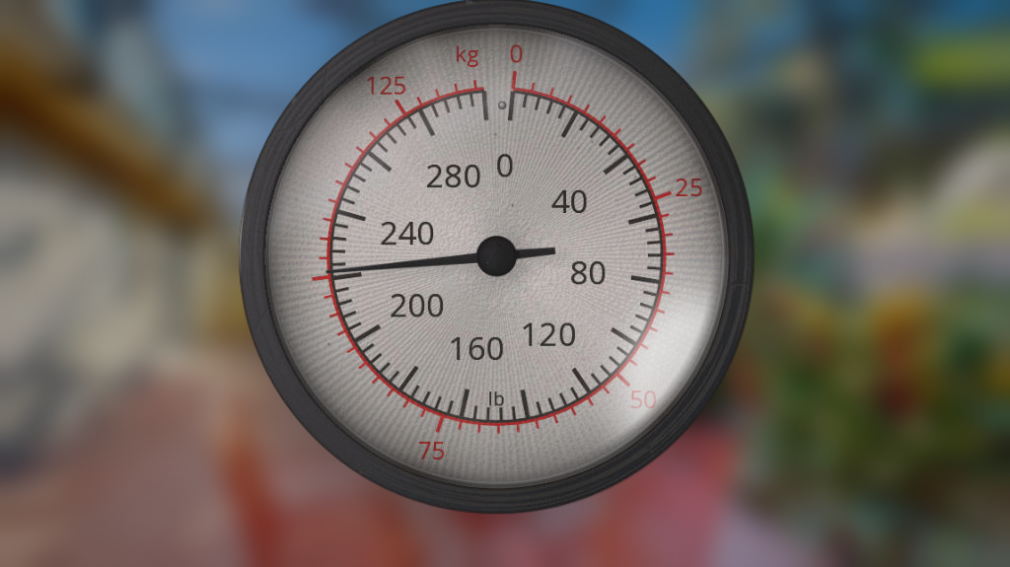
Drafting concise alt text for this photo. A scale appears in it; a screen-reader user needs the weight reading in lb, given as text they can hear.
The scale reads 222 lb
